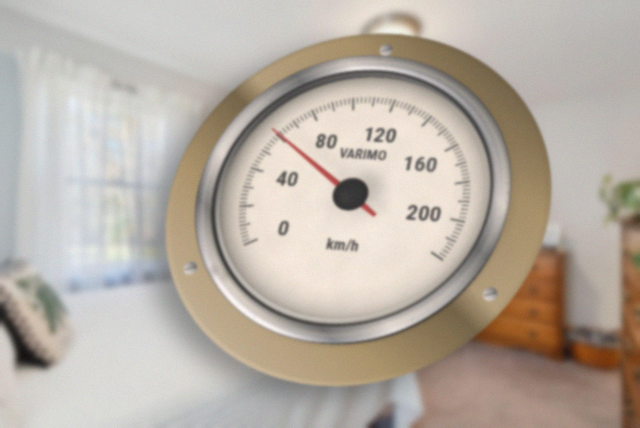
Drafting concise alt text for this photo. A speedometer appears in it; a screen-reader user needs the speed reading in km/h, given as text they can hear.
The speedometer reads 60 km/h
